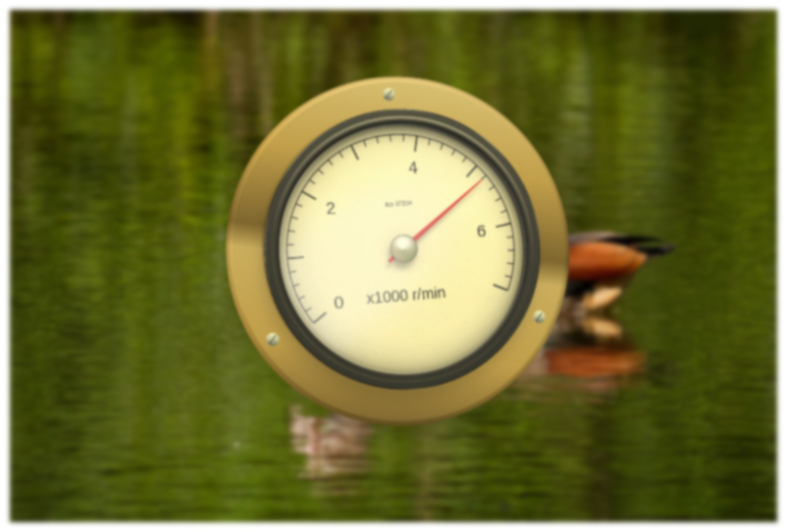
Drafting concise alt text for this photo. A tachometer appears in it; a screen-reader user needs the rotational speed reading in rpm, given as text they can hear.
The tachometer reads 5200 rpm
